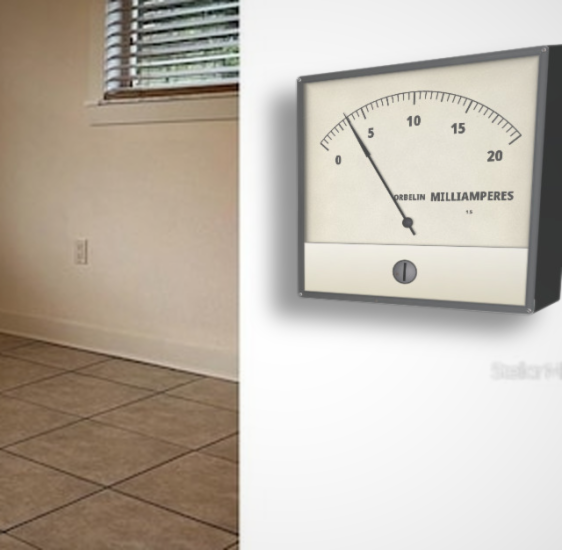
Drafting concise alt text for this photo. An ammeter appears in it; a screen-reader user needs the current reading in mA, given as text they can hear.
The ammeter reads 3.5 mA
